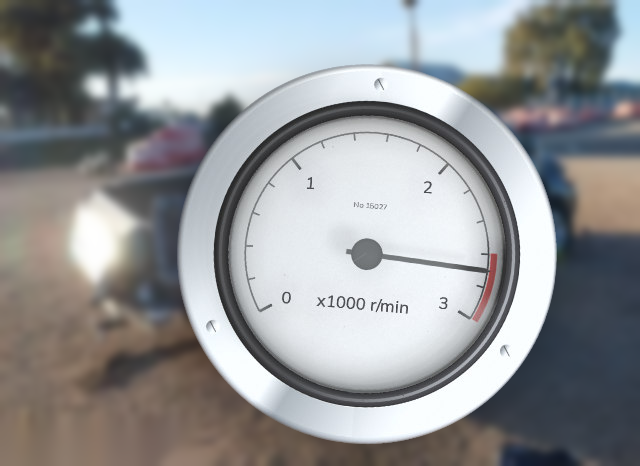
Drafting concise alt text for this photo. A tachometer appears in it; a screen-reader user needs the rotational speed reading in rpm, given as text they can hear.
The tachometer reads 2700 rpm
